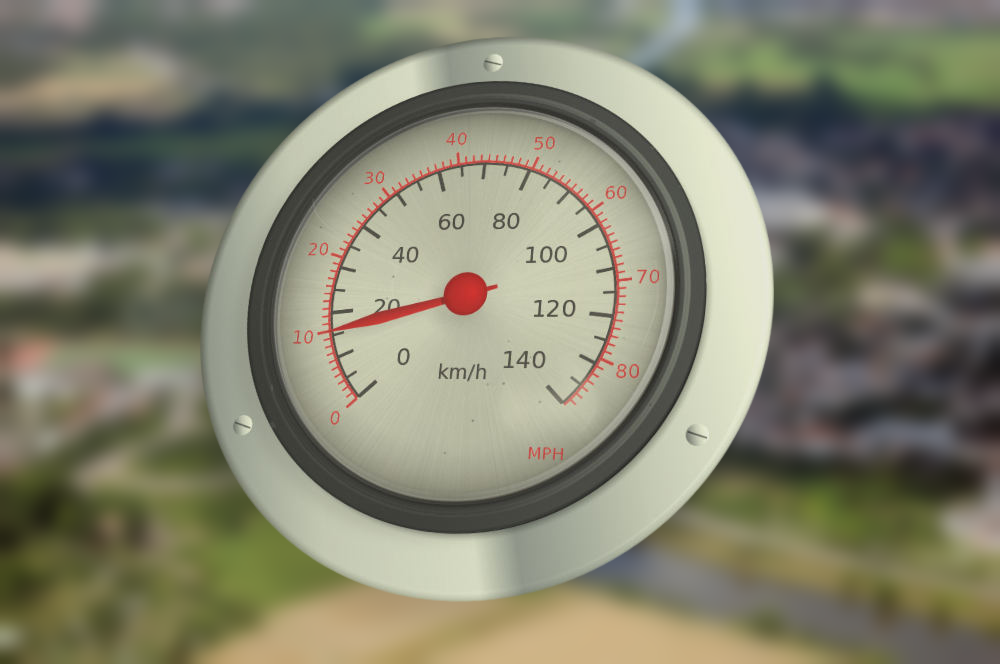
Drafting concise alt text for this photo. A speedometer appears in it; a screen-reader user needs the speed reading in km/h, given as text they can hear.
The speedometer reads 15 km/h
